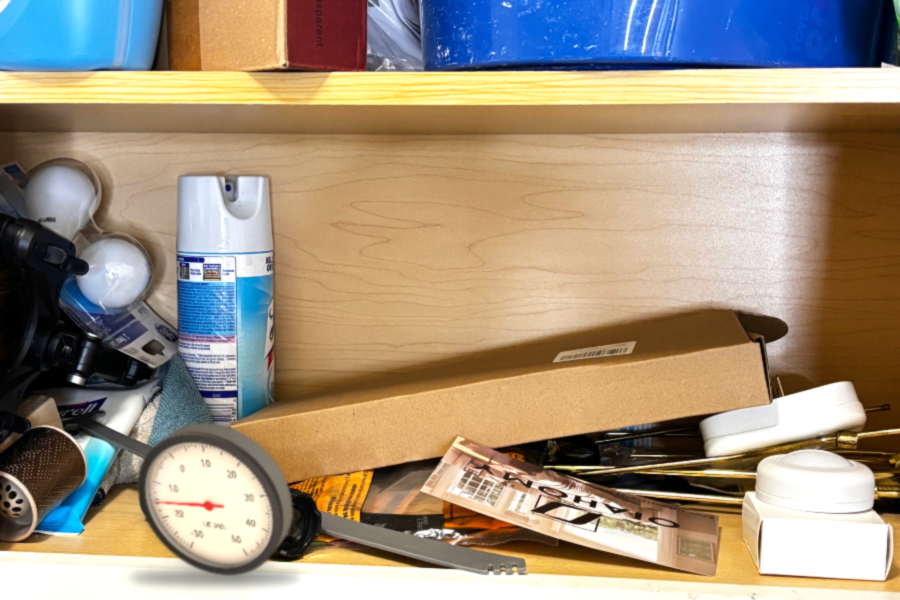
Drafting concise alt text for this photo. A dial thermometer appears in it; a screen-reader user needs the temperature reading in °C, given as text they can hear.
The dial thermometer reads -15 °C
